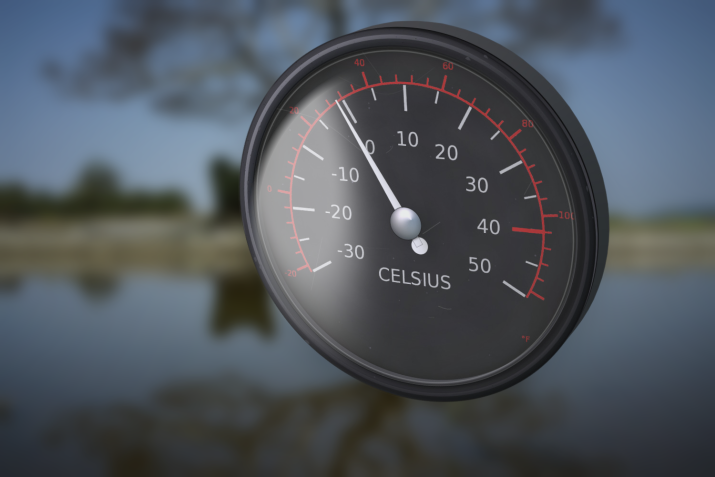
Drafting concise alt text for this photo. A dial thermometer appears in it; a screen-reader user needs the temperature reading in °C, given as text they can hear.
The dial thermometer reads 0 °C
